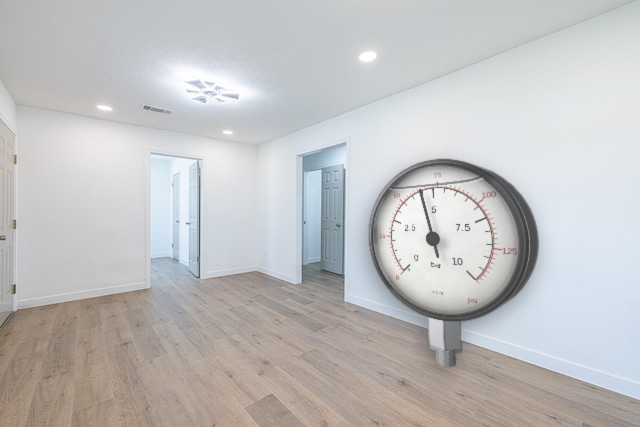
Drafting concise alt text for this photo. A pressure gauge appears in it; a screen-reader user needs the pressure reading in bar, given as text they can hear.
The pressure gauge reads 4.5 bar
